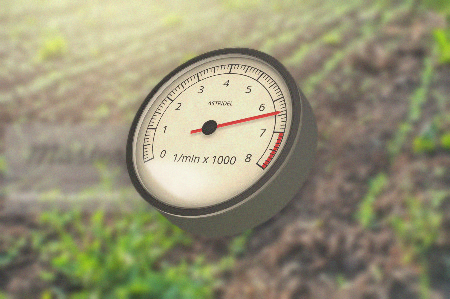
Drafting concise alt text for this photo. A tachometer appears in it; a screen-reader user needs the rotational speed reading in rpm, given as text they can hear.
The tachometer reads 6500 rpm
